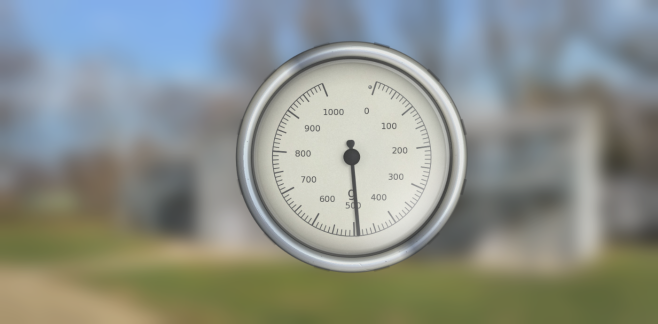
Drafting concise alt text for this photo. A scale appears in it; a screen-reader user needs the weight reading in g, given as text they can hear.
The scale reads 490 g
